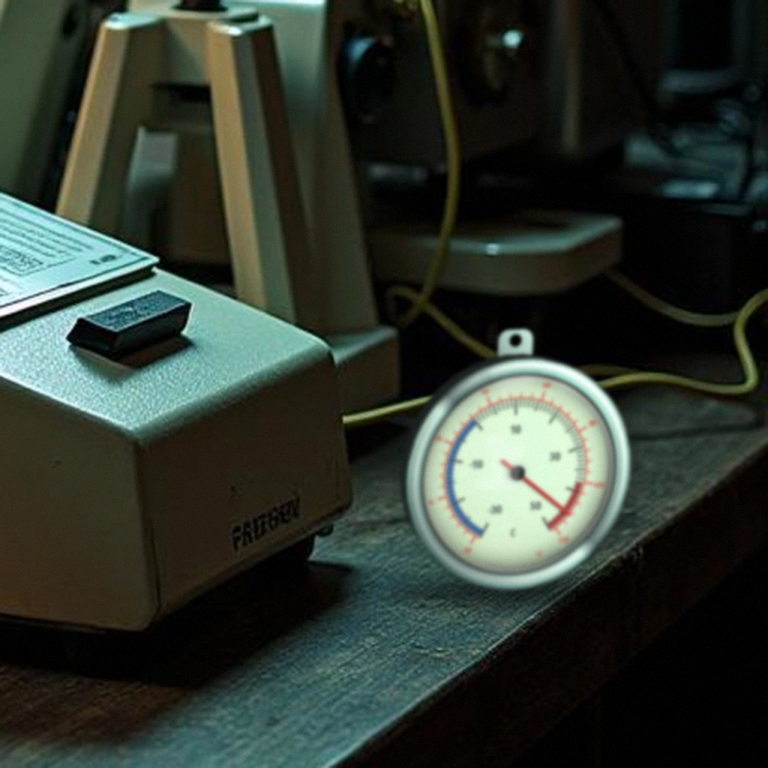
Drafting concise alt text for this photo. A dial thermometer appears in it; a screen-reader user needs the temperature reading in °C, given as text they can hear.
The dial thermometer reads 45 °C
